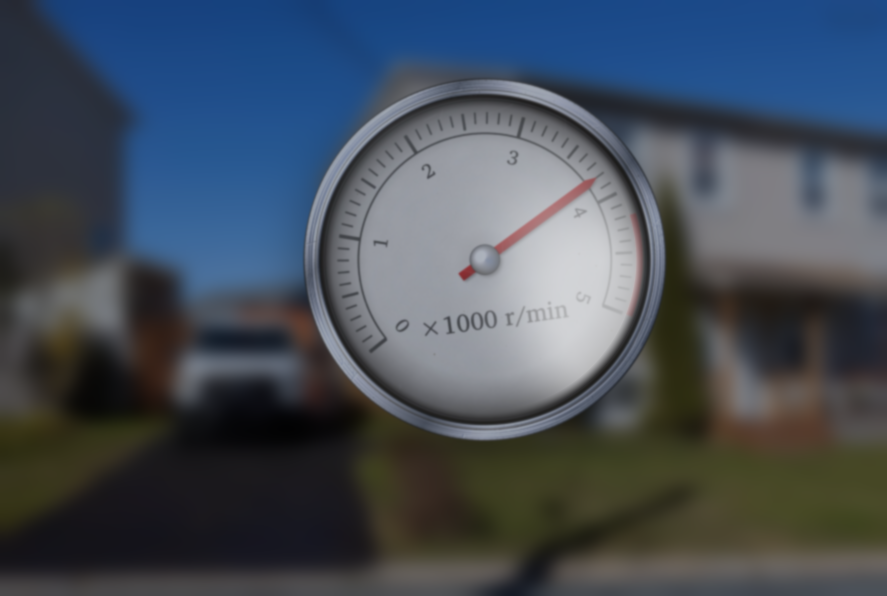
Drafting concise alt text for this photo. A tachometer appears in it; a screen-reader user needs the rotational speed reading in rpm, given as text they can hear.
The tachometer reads 3800 rpm
